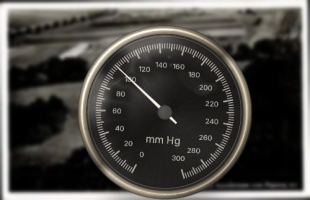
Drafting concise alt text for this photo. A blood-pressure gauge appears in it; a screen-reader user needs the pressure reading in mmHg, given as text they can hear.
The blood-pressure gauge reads 100 mmHg
